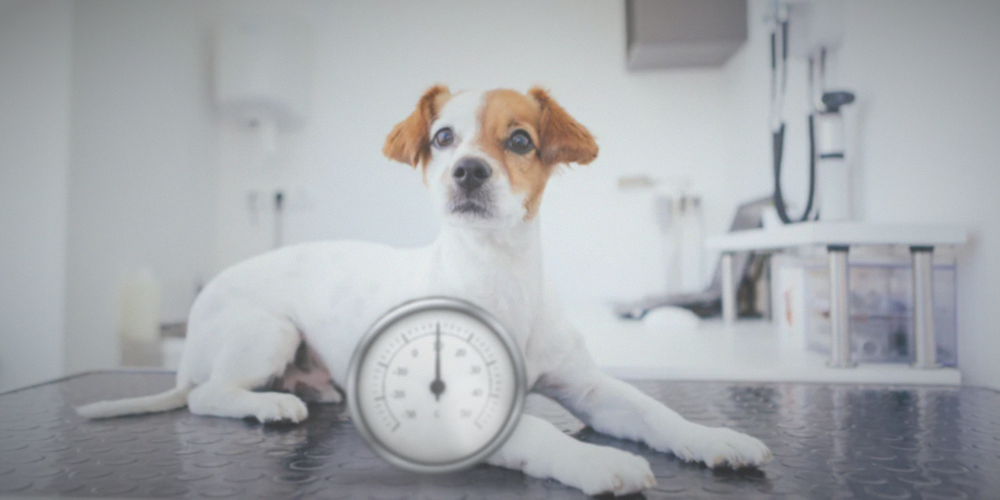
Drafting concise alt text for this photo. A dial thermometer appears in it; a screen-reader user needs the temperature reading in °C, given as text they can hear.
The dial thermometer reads 10 °C
